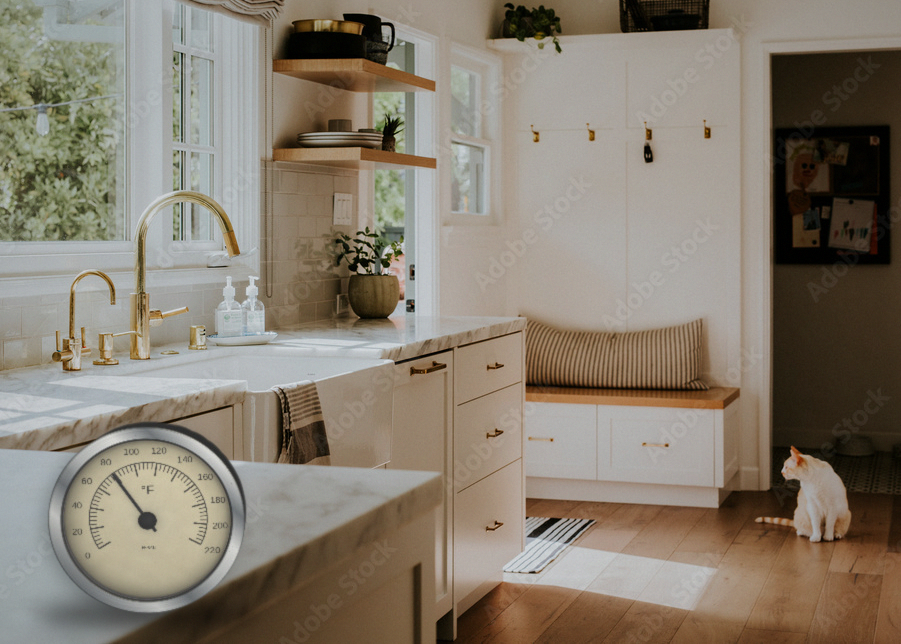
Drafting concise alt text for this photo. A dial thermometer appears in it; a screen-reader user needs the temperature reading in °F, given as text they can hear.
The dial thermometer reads 80 °F
